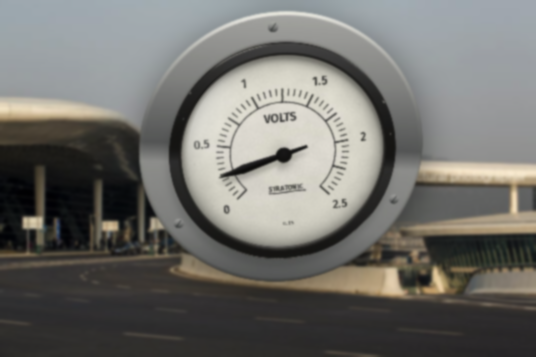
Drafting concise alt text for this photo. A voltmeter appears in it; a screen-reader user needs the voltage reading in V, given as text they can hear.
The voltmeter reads 0.25 V
